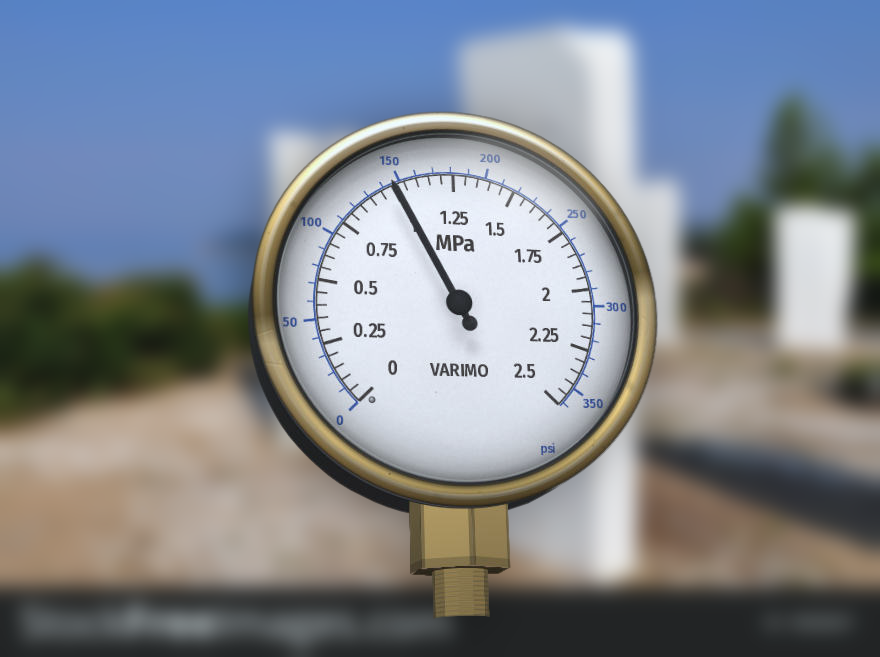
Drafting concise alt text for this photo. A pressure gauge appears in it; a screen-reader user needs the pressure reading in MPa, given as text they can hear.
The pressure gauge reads 1 MPa
